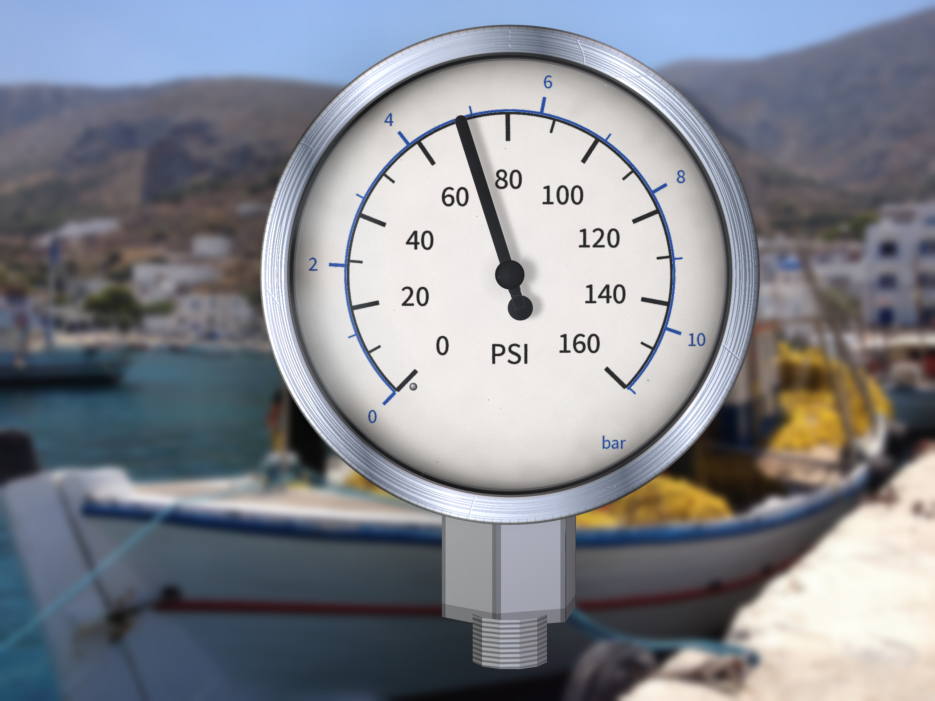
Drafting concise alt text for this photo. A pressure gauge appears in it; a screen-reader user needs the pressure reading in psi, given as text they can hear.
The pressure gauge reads 70 psi
